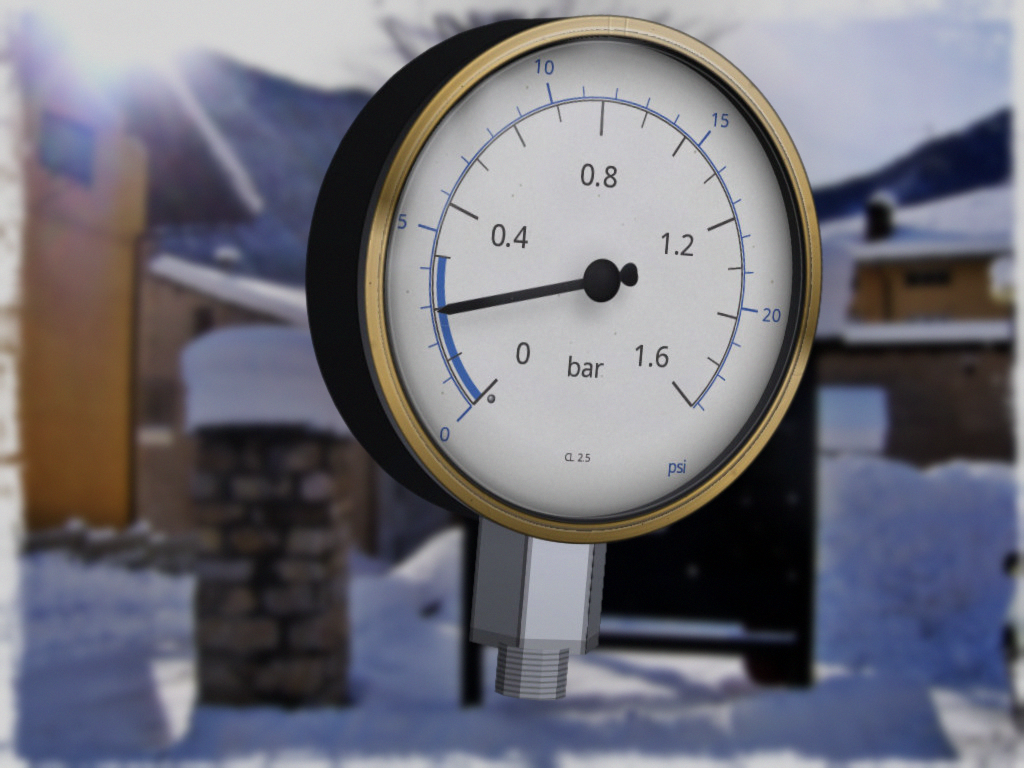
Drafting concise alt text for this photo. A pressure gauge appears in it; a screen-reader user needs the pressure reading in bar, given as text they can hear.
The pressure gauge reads 0.2 bar
